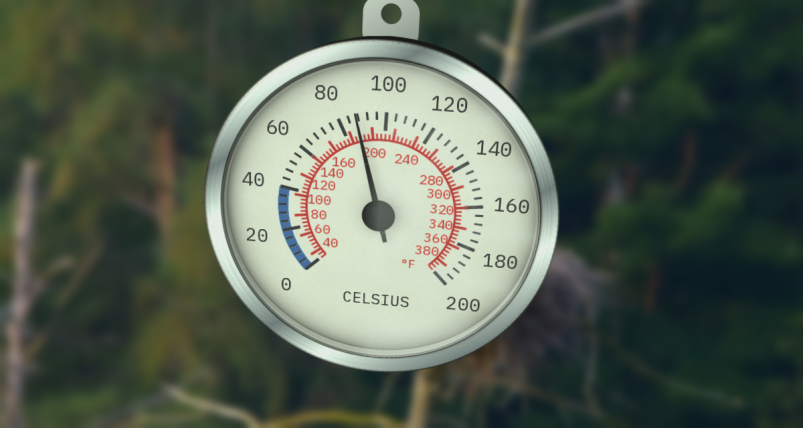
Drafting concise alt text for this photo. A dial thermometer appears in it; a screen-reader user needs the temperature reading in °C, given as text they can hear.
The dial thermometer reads 88 °C
